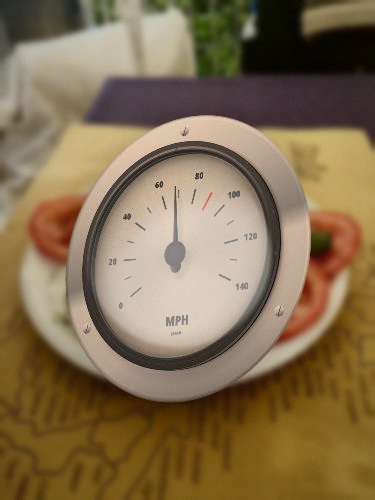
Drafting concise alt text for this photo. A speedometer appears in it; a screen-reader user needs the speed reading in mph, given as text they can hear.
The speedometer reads 70 mph
